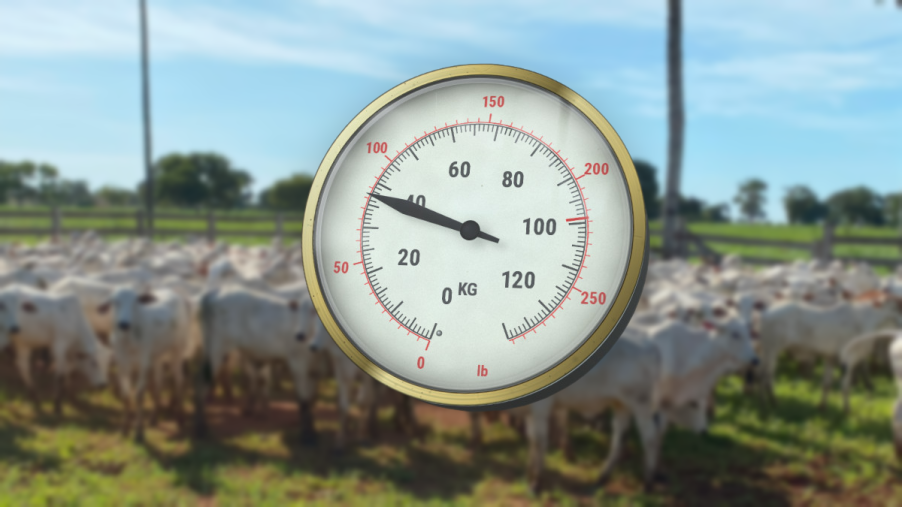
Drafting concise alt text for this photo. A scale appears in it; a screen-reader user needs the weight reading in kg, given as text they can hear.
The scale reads 37 kg
